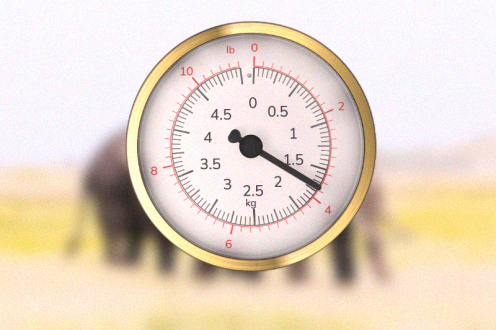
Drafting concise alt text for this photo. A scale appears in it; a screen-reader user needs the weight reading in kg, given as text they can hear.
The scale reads 1.7 kg
